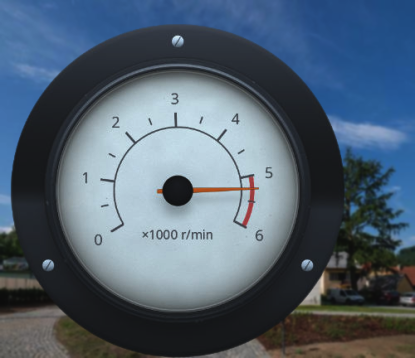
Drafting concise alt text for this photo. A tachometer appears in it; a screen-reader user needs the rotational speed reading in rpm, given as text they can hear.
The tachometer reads 5250 rpm
